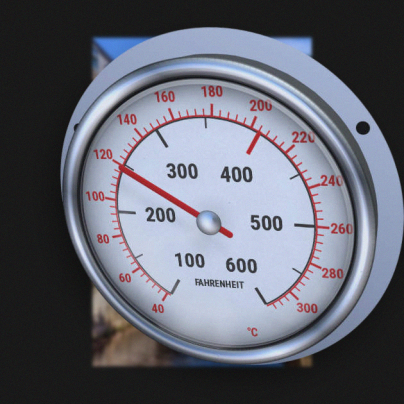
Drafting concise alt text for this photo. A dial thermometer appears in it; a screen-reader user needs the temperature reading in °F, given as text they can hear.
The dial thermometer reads 250 °F
